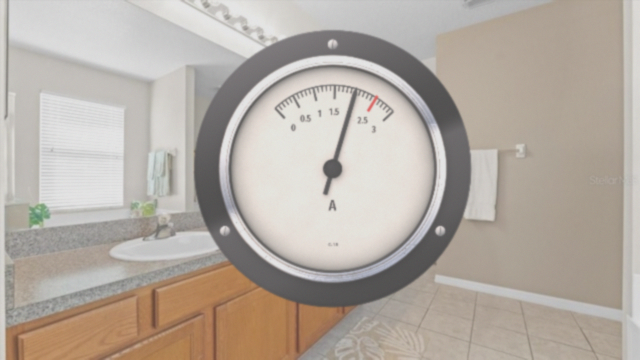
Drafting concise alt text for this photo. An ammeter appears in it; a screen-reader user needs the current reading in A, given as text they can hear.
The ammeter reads 2 A
